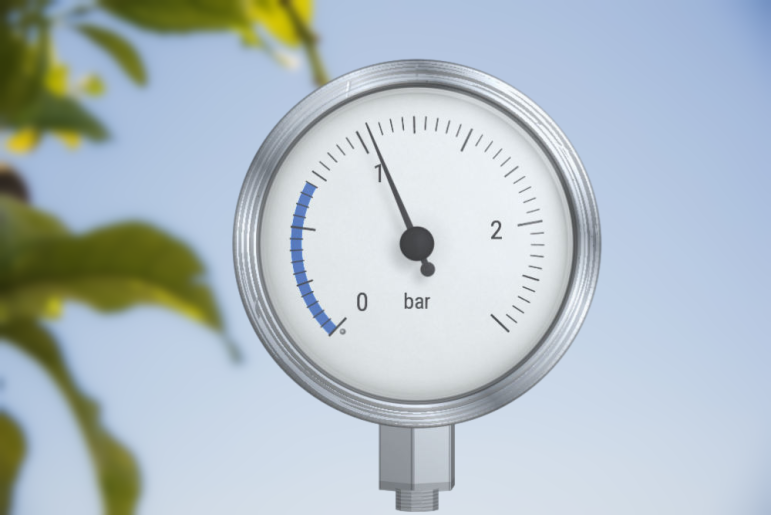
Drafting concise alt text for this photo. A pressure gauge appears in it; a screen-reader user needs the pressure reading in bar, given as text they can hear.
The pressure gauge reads 1.05 bar
